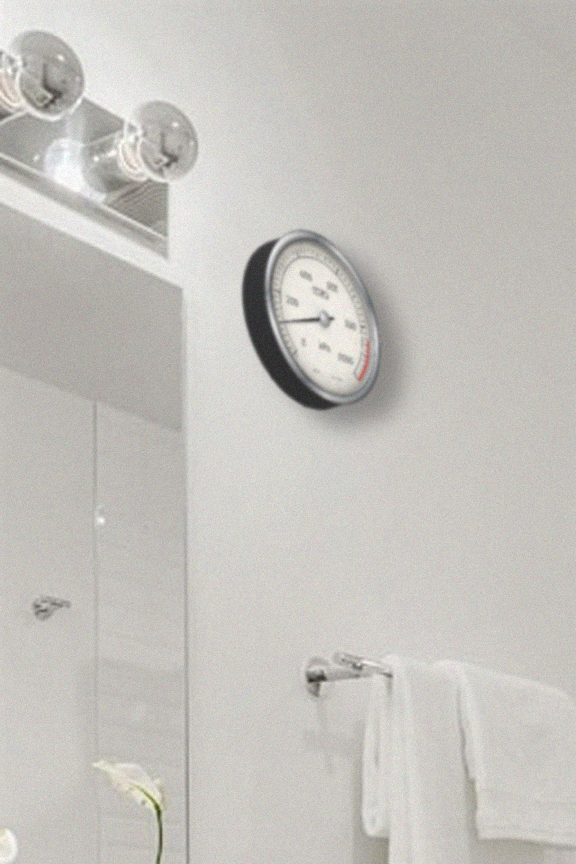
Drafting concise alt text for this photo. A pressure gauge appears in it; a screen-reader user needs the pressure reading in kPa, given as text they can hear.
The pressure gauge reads 100 kPa
